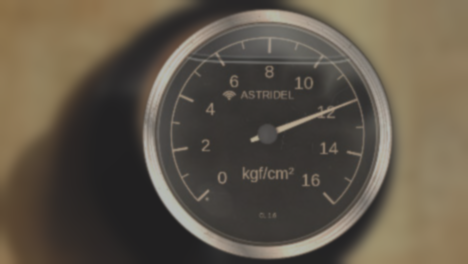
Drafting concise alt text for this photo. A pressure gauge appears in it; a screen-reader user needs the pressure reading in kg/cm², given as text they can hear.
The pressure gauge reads 12 kg/cm²
